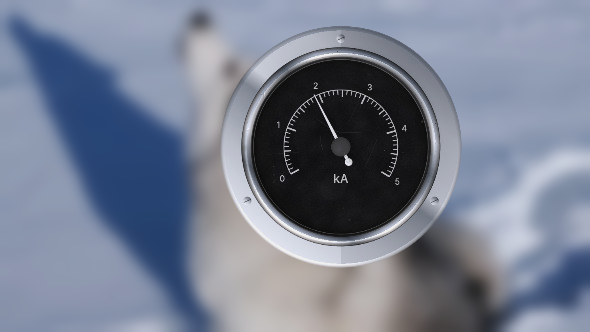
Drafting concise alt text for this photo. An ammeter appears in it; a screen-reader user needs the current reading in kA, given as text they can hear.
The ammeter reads 1.9 kA
